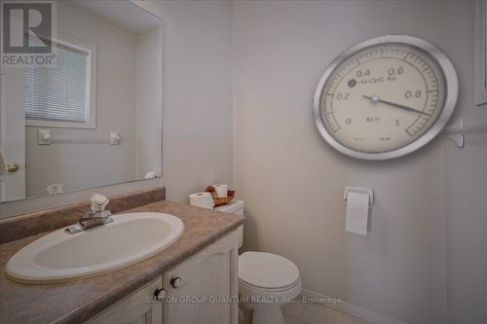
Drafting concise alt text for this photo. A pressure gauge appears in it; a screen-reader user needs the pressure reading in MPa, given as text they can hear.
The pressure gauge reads 0.9 MPa
